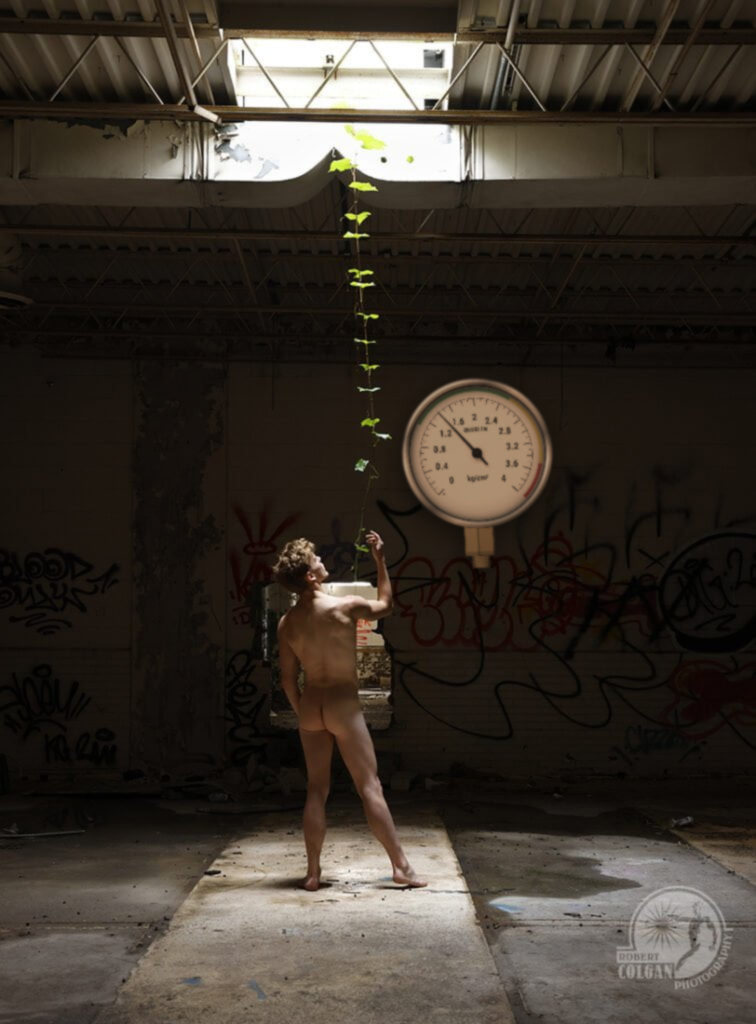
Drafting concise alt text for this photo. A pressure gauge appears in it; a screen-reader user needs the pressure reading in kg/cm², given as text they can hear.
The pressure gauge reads 1.4 kg/cm²
